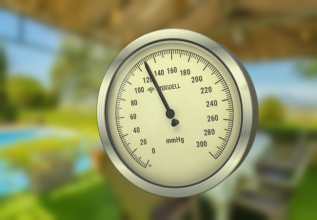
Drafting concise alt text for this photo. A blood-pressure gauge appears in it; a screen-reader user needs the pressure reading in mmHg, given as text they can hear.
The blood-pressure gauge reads 130 mmHg
